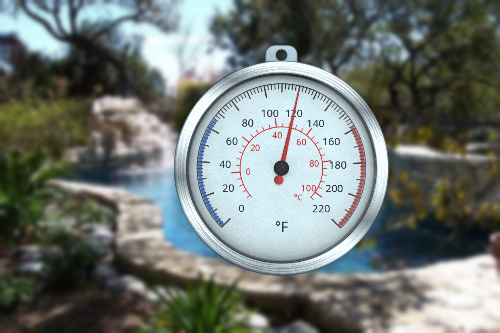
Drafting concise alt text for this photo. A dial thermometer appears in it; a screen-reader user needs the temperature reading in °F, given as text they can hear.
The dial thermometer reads 120 °F
